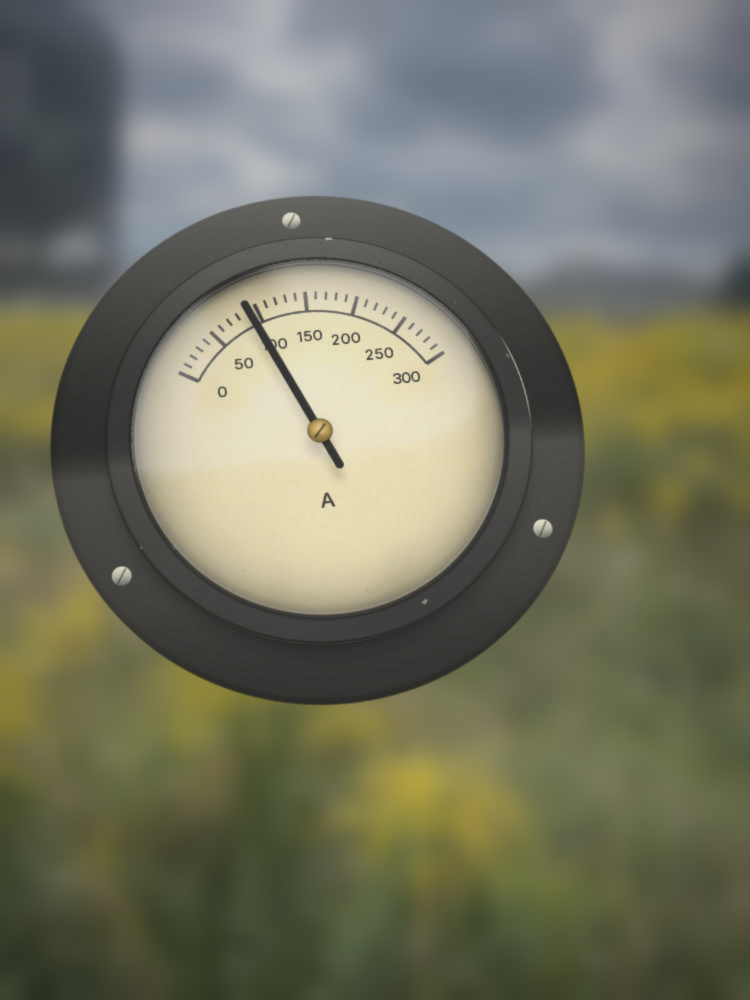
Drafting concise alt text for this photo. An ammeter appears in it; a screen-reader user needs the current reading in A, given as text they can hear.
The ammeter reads 90 A
